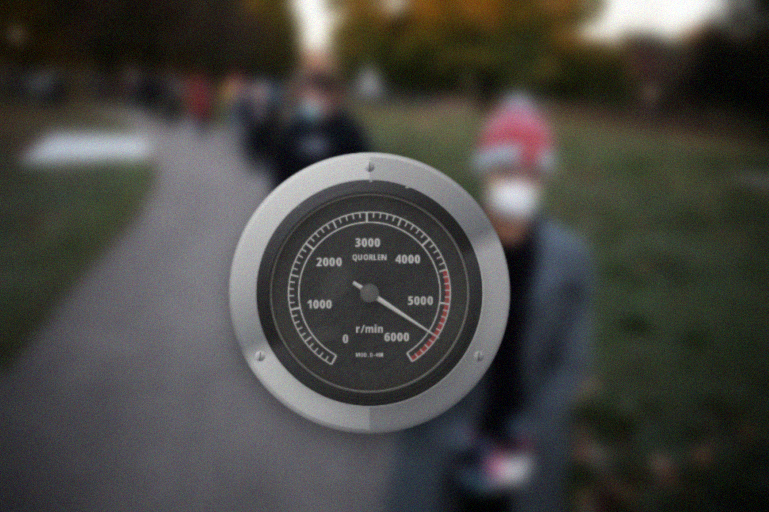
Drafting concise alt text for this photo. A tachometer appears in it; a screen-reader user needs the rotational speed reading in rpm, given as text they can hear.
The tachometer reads 5500 rpm
